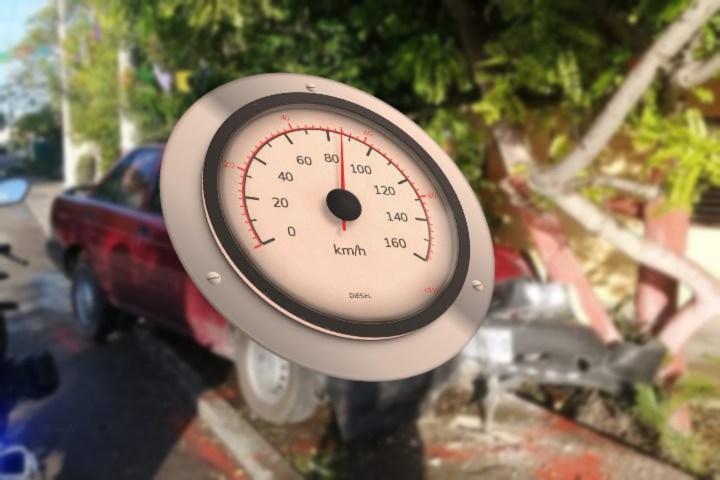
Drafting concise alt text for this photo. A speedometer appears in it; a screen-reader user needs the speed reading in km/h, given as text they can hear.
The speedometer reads 85 km/h
